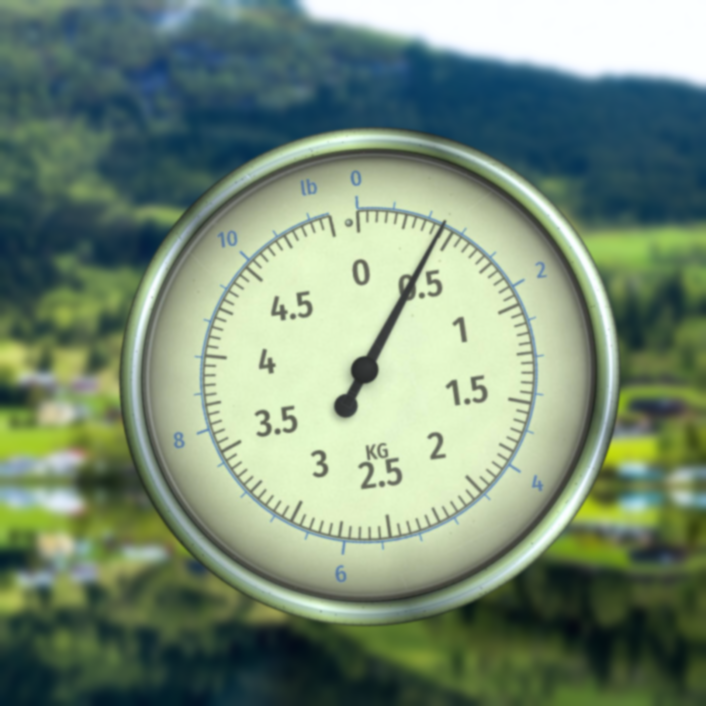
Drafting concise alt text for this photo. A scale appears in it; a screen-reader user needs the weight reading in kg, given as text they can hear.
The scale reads 0.45 kg
